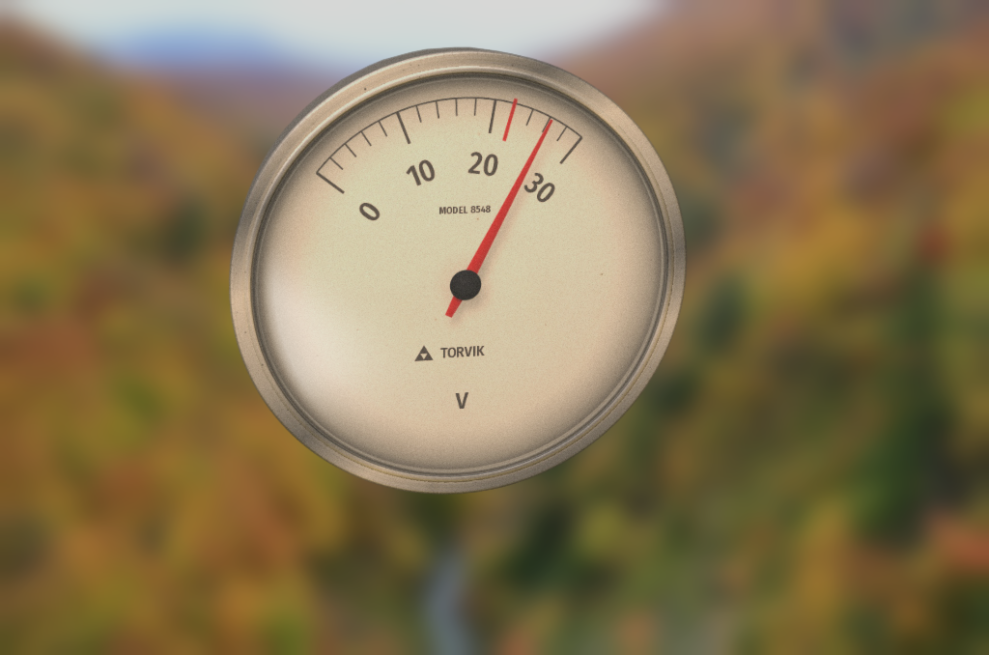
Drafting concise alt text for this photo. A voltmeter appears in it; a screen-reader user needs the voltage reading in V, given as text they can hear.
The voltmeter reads 26 V
